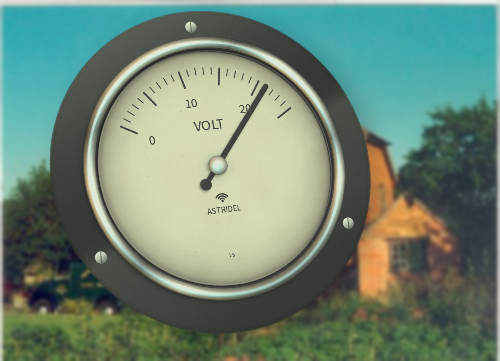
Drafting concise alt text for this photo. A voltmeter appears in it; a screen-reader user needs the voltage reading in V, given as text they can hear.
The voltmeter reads 21 V
